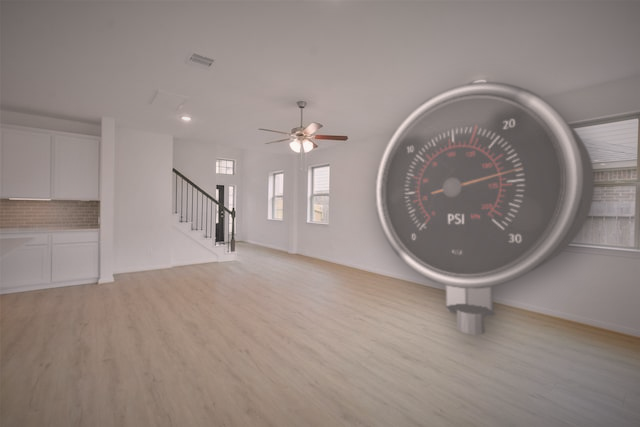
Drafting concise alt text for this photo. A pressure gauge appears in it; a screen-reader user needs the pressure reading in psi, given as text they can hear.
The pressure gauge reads 24 psi
